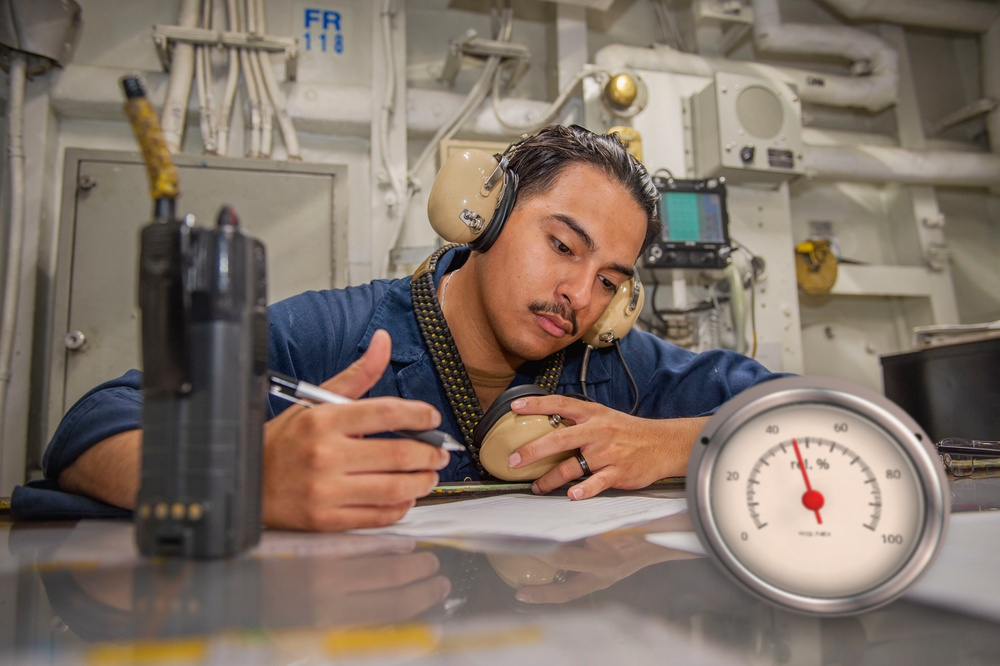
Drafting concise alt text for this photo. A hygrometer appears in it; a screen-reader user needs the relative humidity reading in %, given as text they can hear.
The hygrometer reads 45 %
